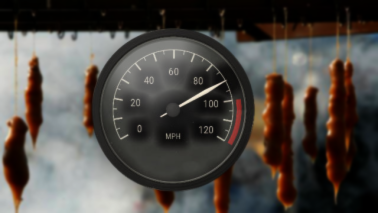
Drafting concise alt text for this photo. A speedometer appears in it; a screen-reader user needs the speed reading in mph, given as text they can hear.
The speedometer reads 90 mph
